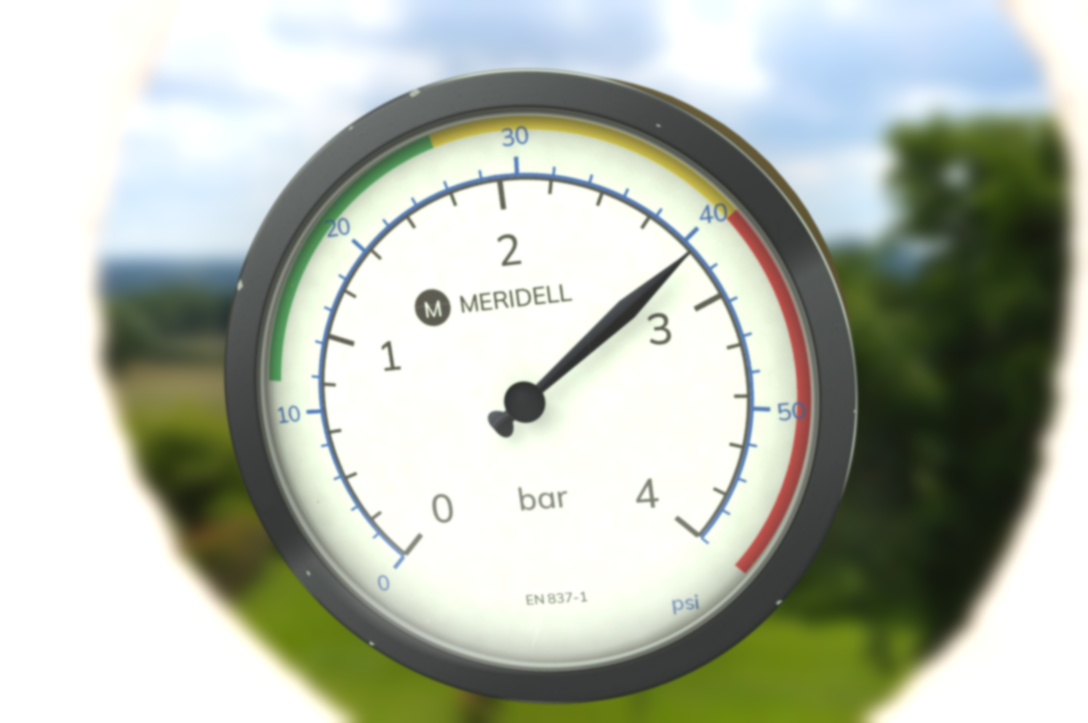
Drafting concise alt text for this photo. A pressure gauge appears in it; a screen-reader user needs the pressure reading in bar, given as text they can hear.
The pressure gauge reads 2.8 bar
